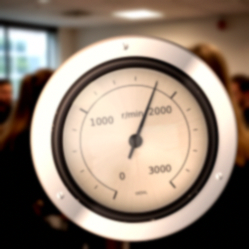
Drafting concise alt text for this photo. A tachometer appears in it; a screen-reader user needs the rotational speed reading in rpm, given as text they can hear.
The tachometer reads 1800 rpm
